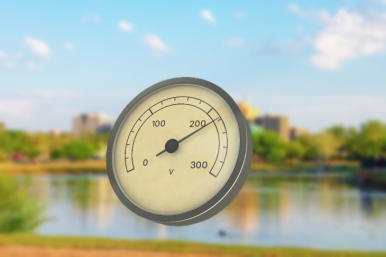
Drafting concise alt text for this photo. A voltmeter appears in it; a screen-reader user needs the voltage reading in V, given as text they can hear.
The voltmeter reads 220 V
